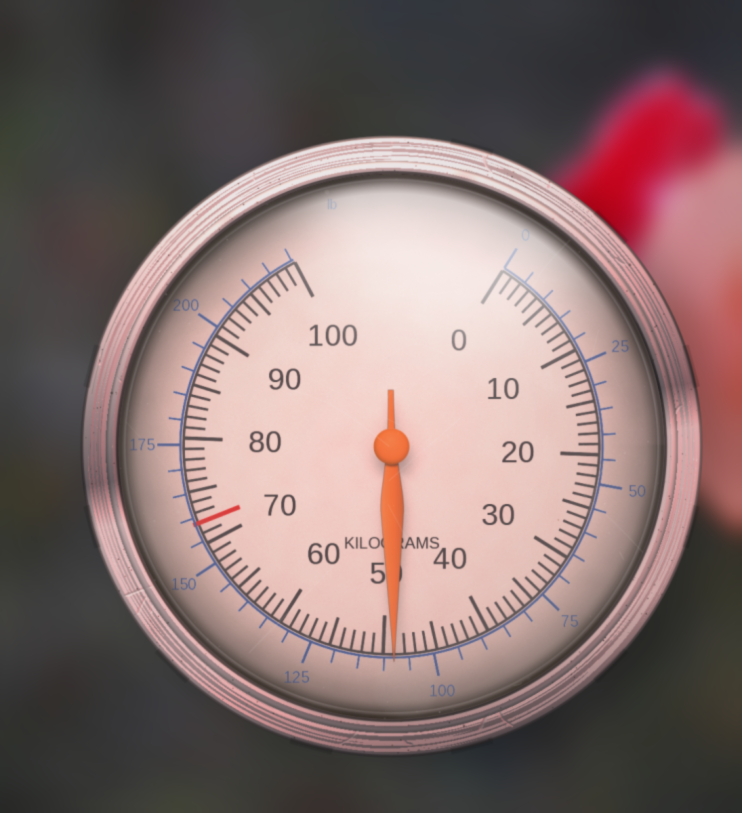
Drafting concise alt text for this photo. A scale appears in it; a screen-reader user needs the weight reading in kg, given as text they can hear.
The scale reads 49 kg
